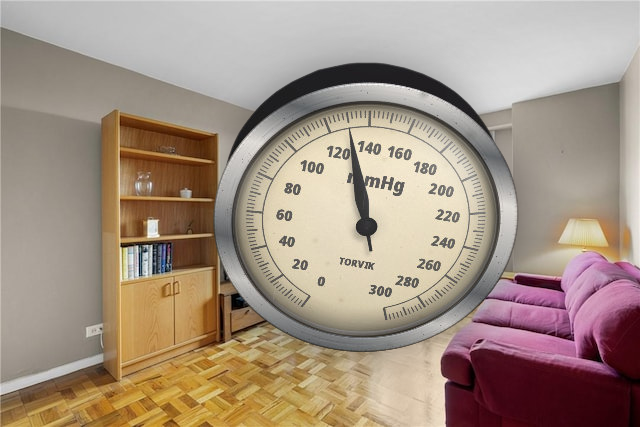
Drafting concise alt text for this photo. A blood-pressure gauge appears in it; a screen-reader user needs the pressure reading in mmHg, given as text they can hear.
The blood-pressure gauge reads 130 mmHg
